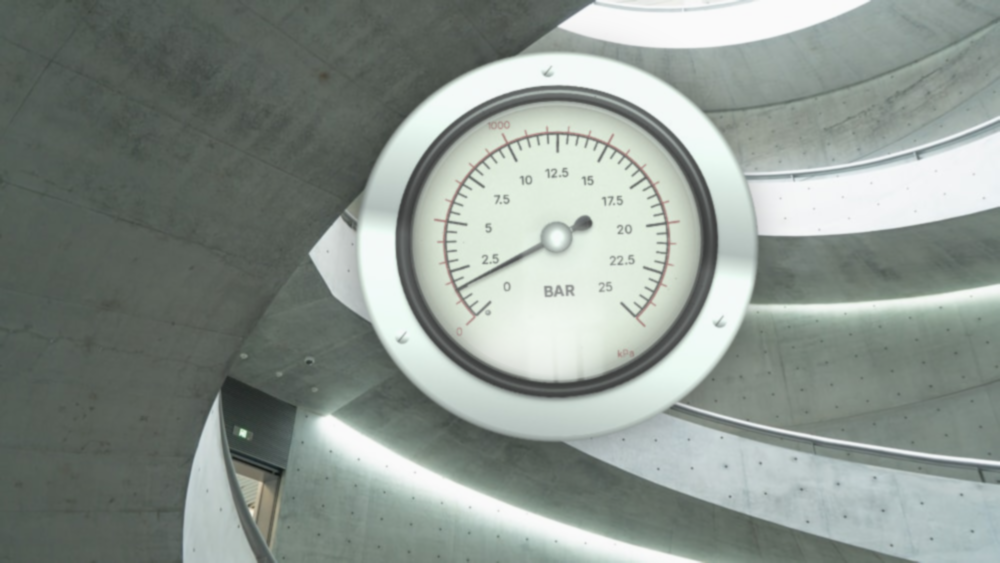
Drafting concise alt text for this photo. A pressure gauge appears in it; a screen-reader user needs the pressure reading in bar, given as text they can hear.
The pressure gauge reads 1.5 bar
